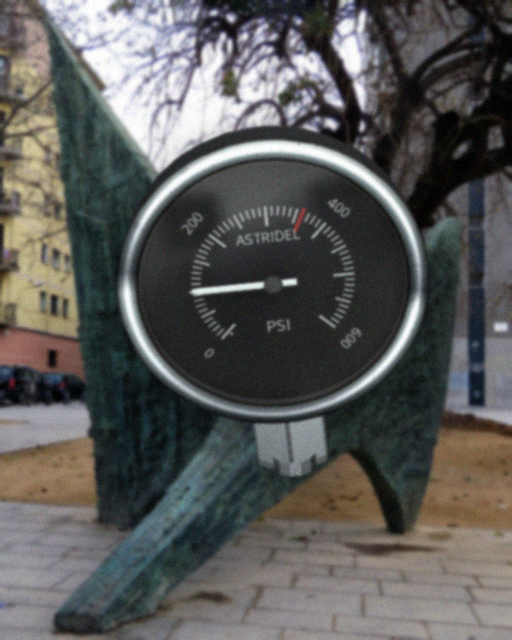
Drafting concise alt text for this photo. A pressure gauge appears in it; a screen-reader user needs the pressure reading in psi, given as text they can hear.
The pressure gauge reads 100 psi
